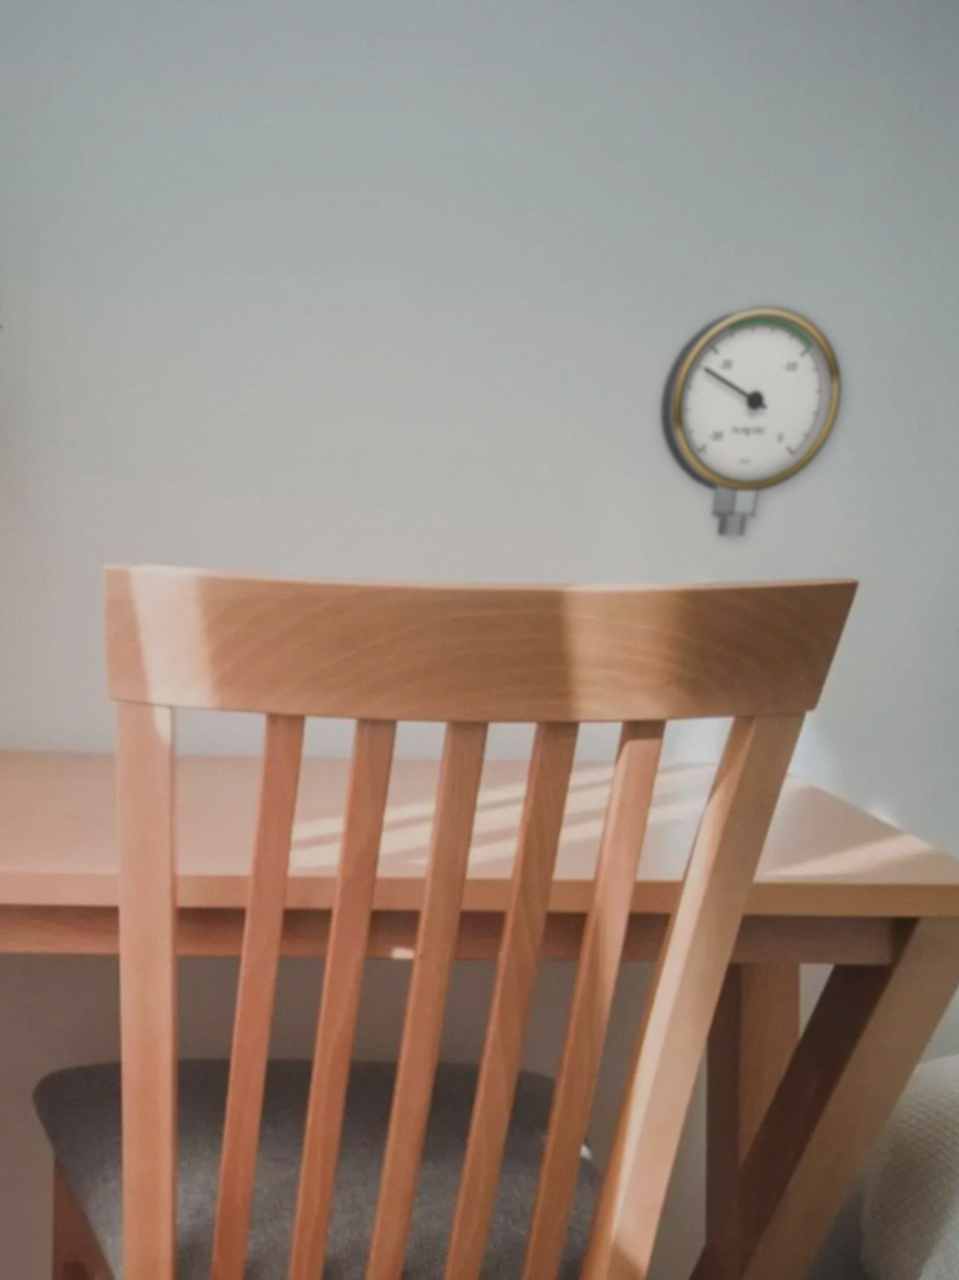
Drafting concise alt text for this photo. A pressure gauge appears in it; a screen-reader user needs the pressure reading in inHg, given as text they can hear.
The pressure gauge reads -22 inHg
